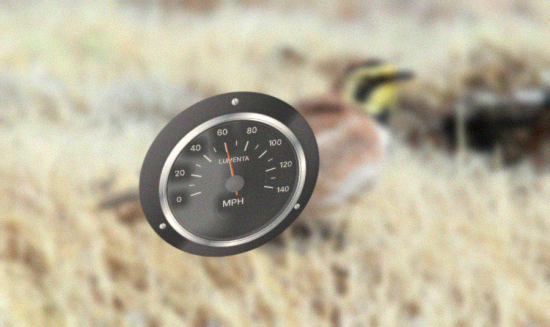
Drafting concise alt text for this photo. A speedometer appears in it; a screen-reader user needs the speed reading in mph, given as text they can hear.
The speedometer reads 60 mph
